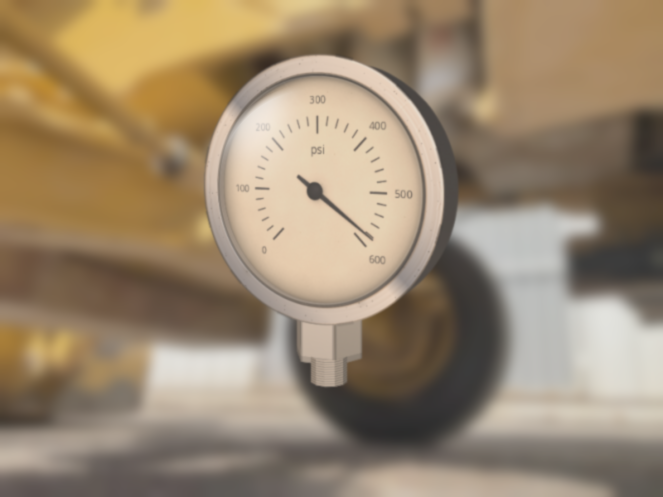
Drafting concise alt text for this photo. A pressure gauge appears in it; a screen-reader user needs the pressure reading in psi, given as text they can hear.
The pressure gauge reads 580 psi
